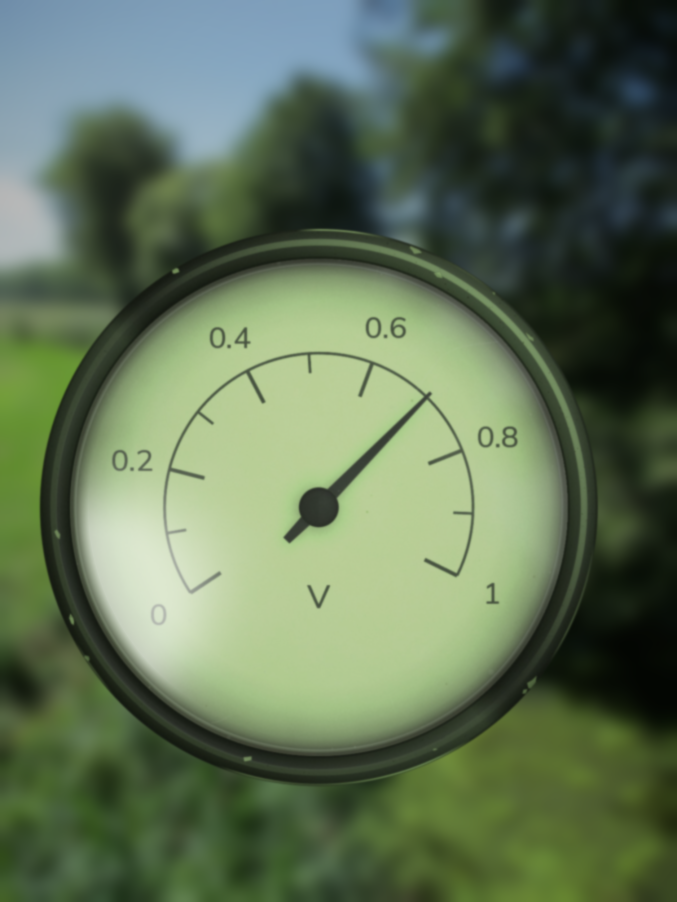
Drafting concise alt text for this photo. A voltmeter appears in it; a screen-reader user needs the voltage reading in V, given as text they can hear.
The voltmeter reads 0.7 V
